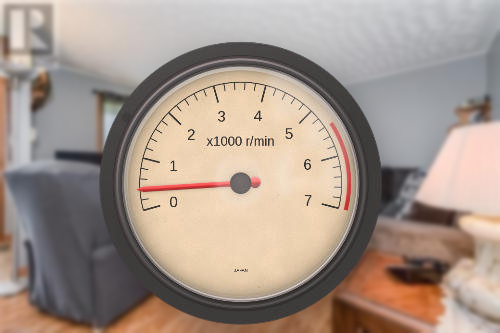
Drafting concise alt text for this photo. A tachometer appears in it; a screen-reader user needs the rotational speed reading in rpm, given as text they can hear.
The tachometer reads 400 rpm
